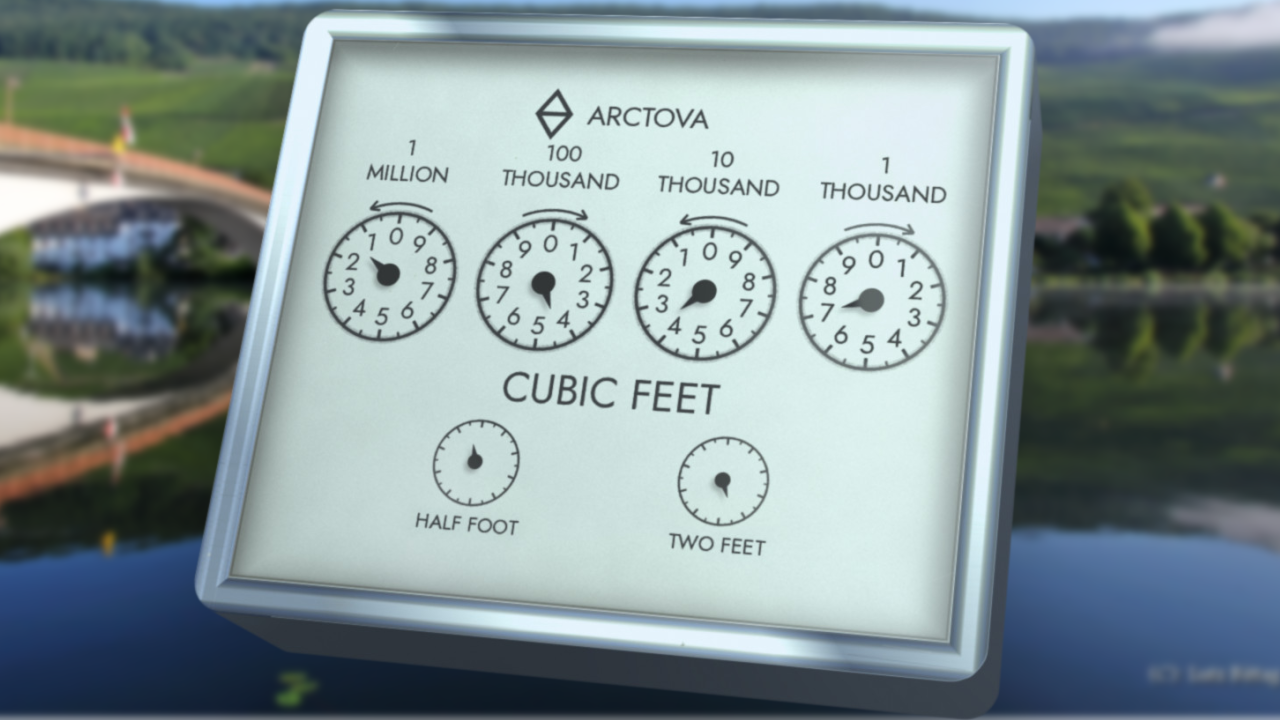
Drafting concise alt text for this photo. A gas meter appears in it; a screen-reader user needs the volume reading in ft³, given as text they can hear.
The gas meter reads 143700 ft³
